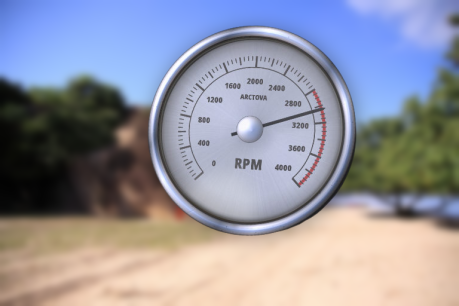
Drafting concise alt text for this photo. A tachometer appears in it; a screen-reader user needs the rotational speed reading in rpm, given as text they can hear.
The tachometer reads 3050 rpm
